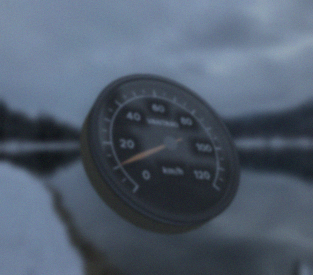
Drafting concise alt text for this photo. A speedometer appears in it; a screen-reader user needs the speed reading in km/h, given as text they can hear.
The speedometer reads 10 km/h
